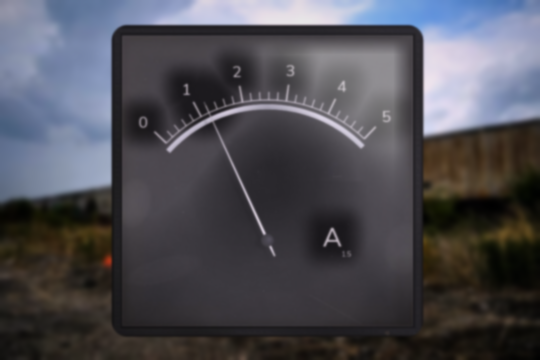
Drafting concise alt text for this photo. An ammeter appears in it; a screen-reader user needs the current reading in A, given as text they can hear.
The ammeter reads 1.2 A
